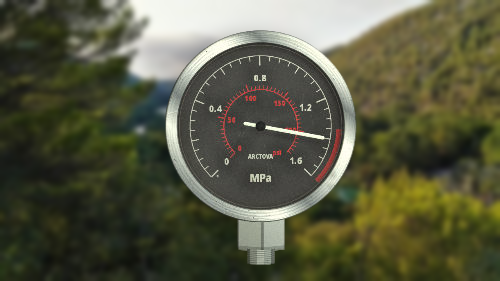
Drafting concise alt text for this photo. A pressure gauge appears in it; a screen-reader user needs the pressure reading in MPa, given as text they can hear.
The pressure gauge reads 1.4 MPa
